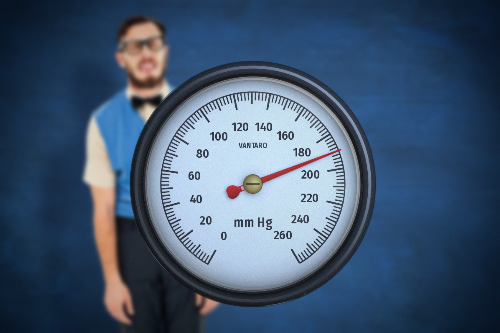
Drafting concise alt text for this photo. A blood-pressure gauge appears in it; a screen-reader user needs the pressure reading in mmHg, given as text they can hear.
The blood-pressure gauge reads 190 mmHg
